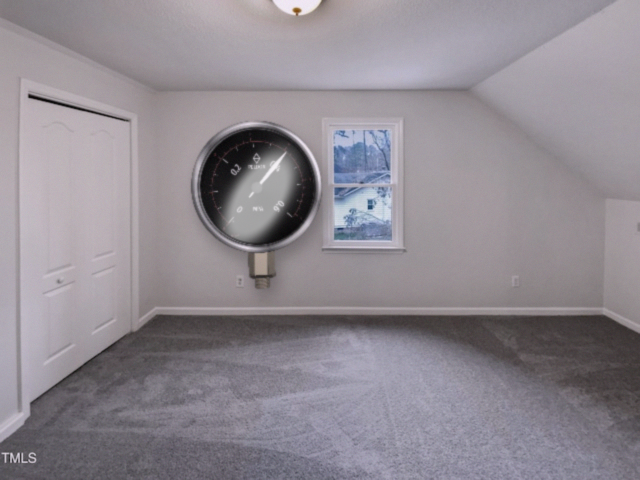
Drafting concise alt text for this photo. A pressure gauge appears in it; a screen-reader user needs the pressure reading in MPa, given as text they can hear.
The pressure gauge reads 0.4 MPa
